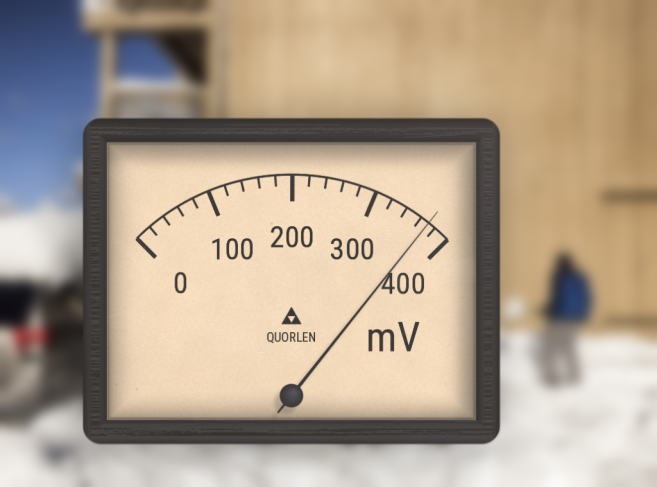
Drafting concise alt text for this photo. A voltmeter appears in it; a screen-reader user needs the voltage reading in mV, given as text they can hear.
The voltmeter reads 370 mV
